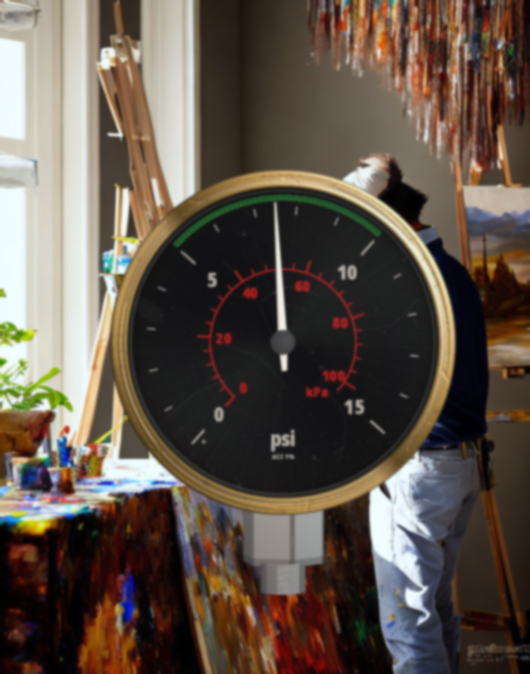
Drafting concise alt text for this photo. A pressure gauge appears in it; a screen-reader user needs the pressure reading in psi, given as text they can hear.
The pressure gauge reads 7.5 psi
